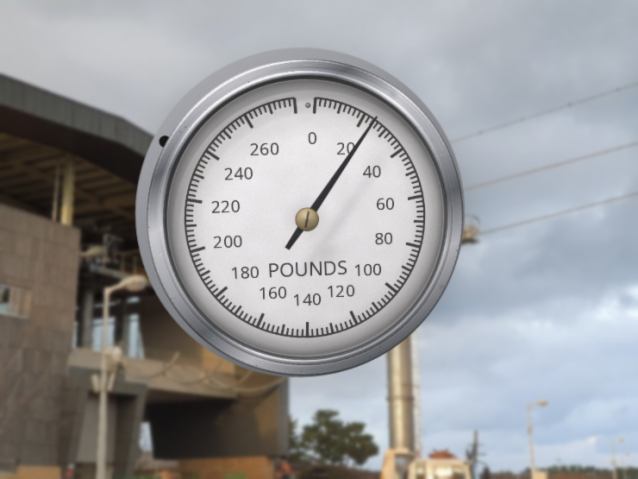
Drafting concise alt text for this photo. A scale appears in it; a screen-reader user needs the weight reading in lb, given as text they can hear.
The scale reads 24 lb
